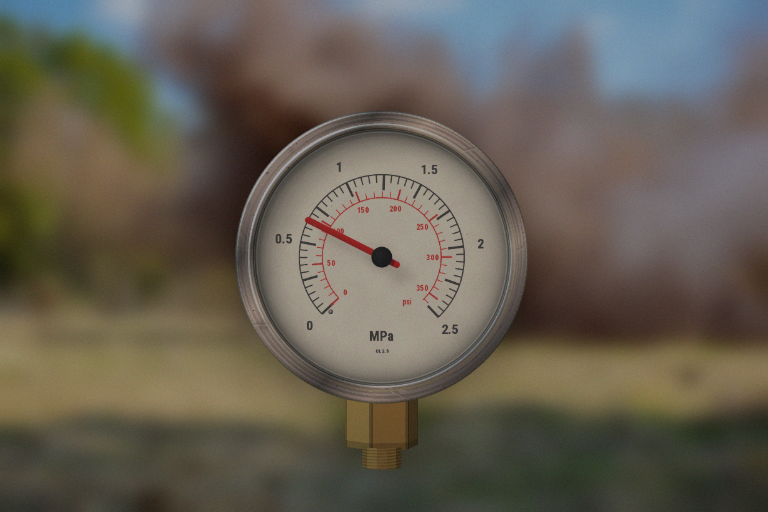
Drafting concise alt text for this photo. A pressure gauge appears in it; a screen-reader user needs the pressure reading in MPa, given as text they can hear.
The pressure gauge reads 0.65 MPa
